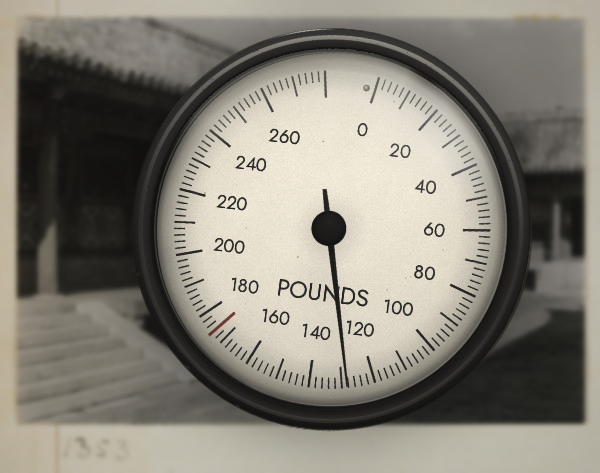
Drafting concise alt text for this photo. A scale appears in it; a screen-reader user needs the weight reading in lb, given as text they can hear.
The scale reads 128 lb
